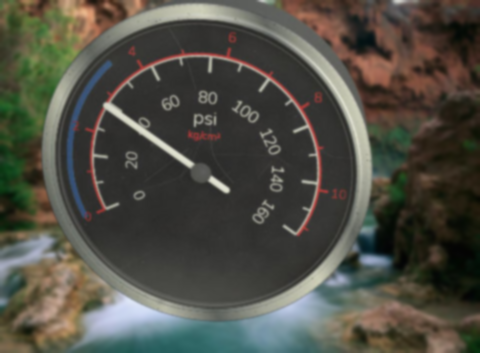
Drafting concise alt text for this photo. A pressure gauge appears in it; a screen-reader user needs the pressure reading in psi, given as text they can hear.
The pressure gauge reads 40 psi
